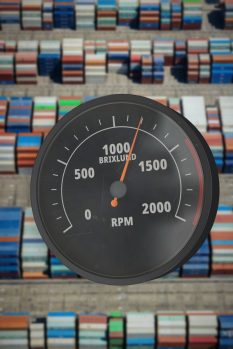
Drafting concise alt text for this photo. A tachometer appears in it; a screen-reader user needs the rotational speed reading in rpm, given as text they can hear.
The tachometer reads 1200 rpm
